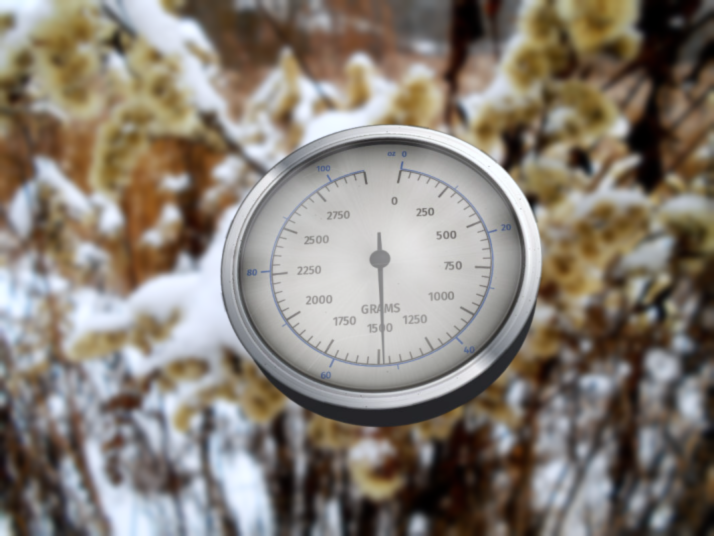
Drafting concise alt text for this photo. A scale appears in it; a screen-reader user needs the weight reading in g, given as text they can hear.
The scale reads 1475 g
